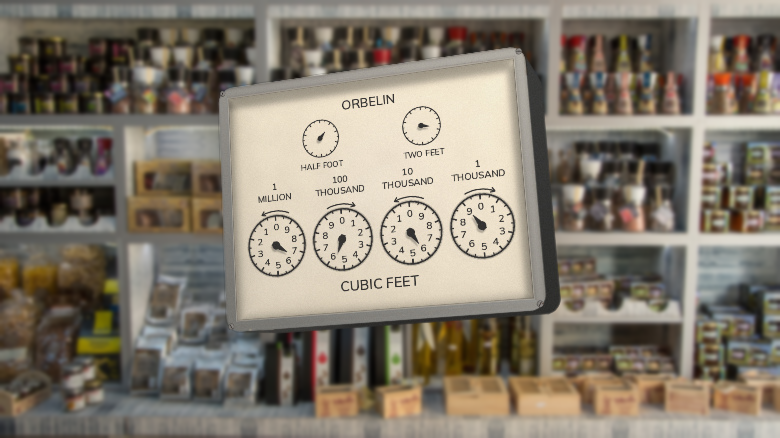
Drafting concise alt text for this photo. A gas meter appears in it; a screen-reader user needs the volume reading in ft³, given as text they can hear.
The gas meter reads 655900 ft³
